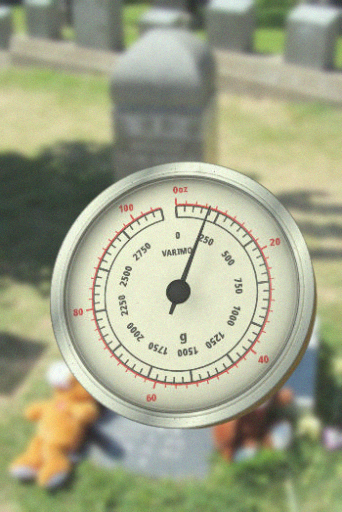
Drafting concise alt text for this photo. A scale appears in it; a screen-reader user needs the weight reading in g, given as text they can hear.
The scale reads 200 g
